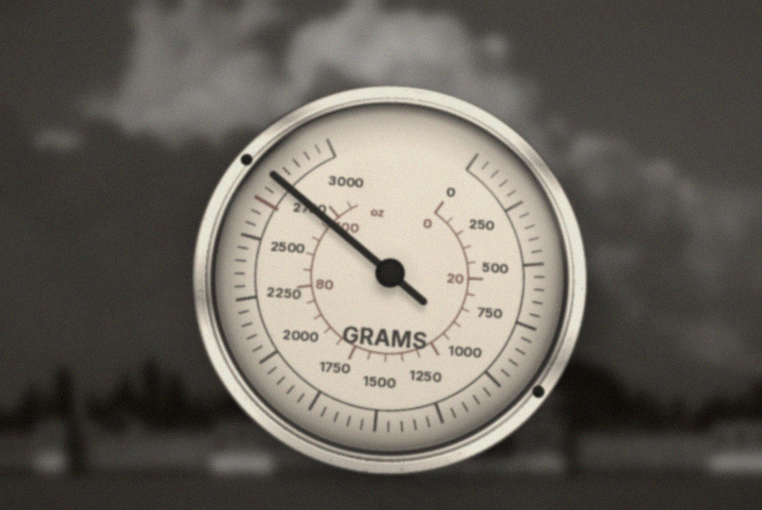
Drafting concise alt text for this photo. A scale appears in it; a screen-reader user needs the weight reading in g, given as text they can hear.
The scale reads 2750 g
